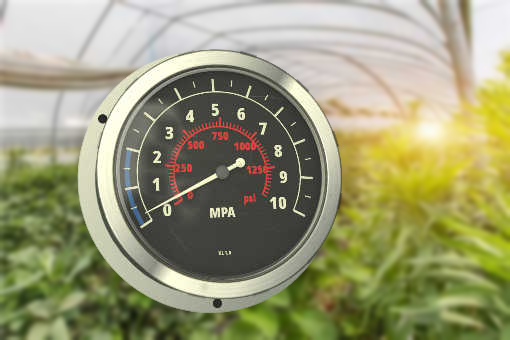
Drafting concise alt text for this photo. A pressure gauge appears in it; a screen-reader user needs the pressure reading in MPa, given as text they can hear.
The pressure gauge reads 0.25 MPa
